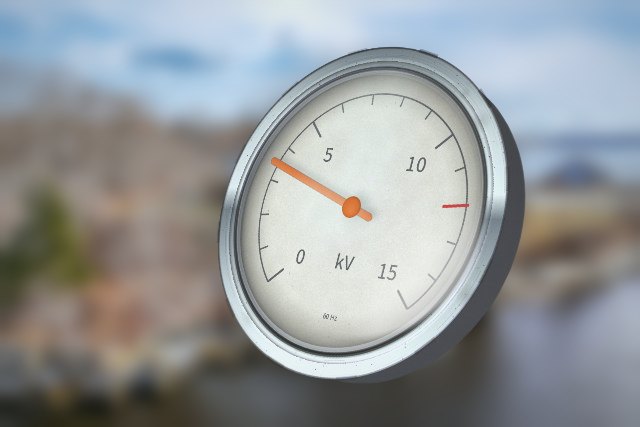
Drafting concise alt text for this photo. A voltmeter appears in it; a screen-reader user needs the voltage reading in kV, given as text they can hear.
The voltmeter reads 3.5 kV
